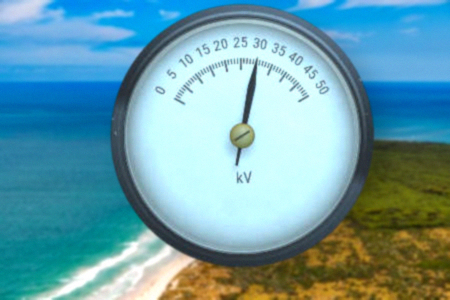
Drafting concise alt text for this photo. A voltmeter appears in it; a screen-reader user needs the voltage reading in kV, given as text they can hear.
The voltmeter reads 30 kV
